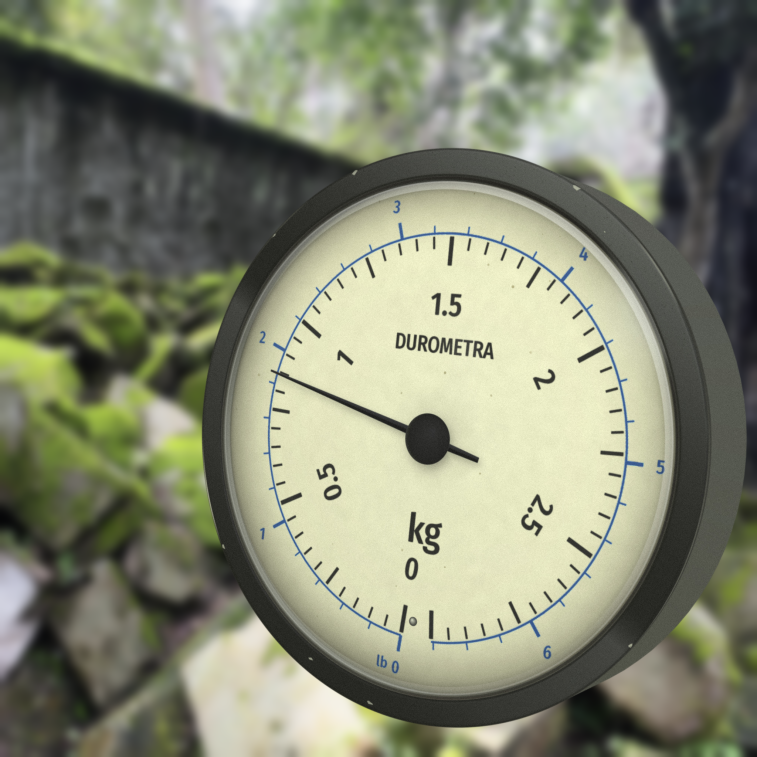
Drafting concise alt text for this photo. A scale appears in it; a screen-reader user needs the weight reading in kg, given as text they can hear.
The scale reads 0.85 kg
